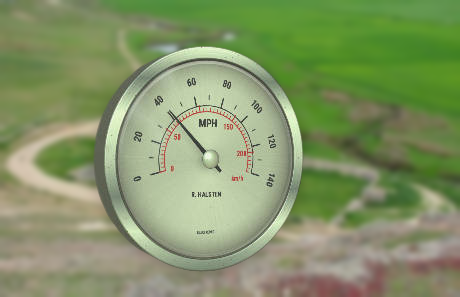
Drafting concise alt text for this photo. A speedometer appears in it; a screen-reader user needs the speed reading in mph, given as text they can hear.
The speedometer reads 40 mph
